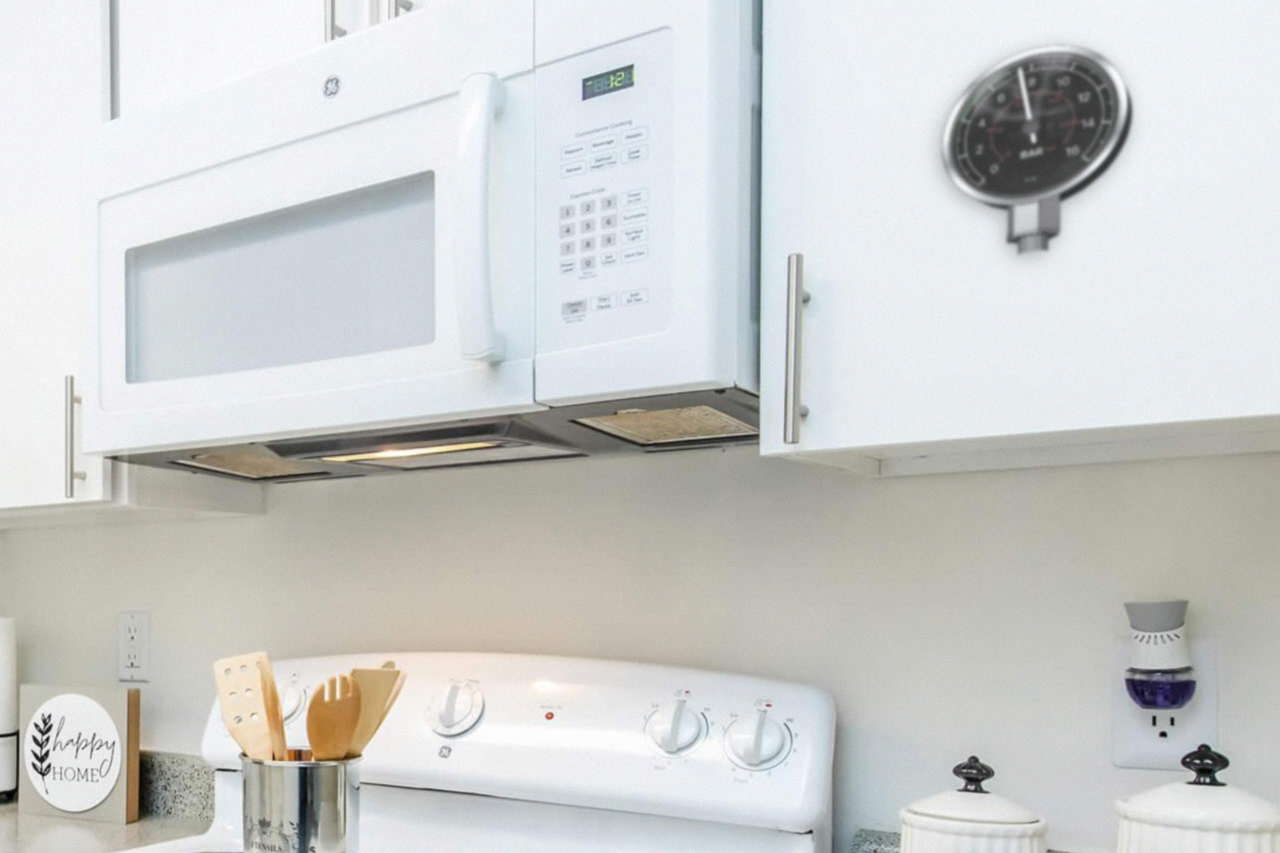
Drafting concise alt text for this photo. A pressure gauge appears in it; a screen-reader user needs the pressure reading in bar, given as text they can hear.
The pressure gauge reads 7.5 bar
